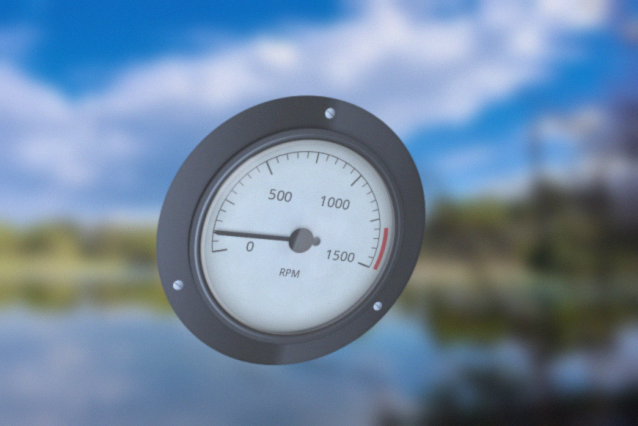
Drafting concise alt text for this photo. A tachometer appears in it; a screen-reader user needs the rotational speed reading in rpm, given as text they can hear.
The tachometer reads 100 rpm
